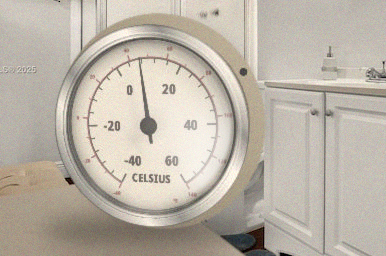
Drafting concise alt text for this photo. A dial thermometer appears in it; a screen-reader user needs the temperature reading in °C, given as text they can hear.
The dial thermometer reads 8 °C
